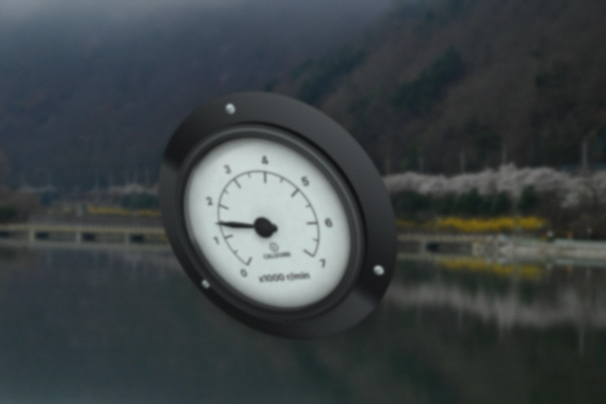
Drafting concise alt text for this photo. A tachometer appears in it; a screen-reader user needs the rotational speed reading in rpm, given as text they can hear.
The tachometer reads 1500 rpm
